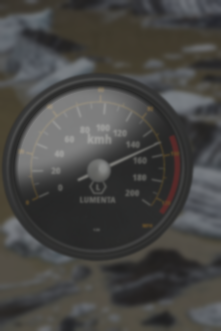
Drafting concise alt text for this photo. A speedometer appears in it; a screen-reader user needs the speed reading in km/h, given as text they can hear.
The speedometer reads 150 km/h
